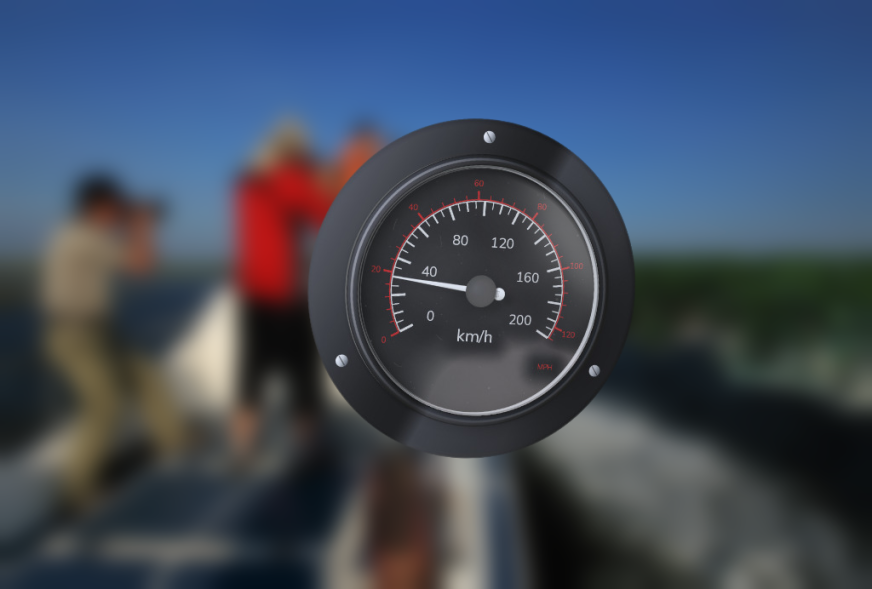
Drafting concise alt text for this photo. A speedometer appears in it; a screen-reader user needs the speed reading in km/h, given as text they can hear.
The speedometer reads 30 km/h
